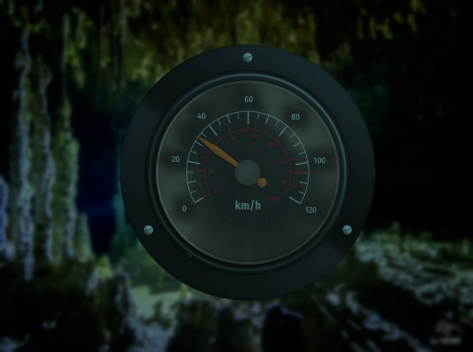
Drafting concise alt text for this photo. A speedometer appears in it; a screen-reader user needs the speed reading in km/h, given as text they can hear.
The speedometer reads 32.5 km/h
